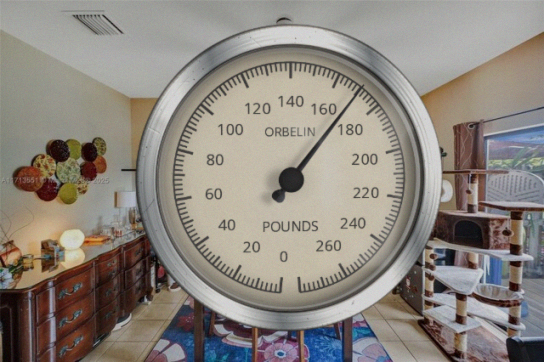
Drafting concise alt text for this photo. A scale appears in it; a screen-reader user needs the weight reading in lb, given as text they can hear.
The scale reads 170 lb
